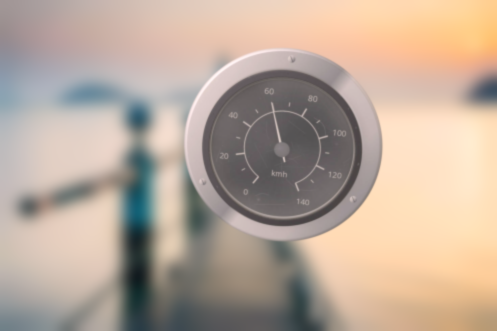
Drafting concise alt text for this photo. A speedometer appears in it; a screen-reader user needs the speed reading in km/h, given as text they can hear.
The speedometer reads 60 km/h
